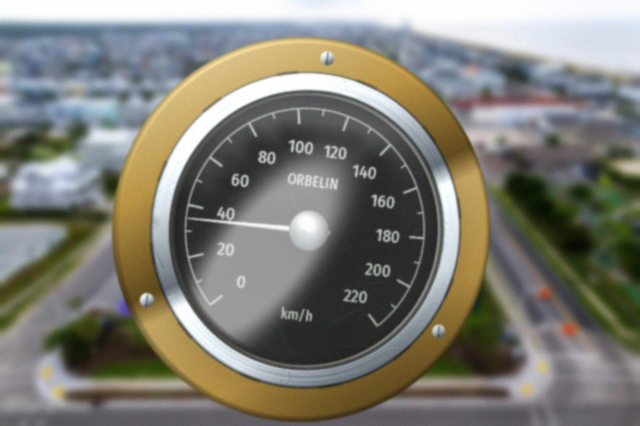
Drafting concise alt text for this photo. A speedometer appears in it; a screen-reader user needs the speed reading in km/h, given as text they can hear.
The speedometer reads 35 km/h
